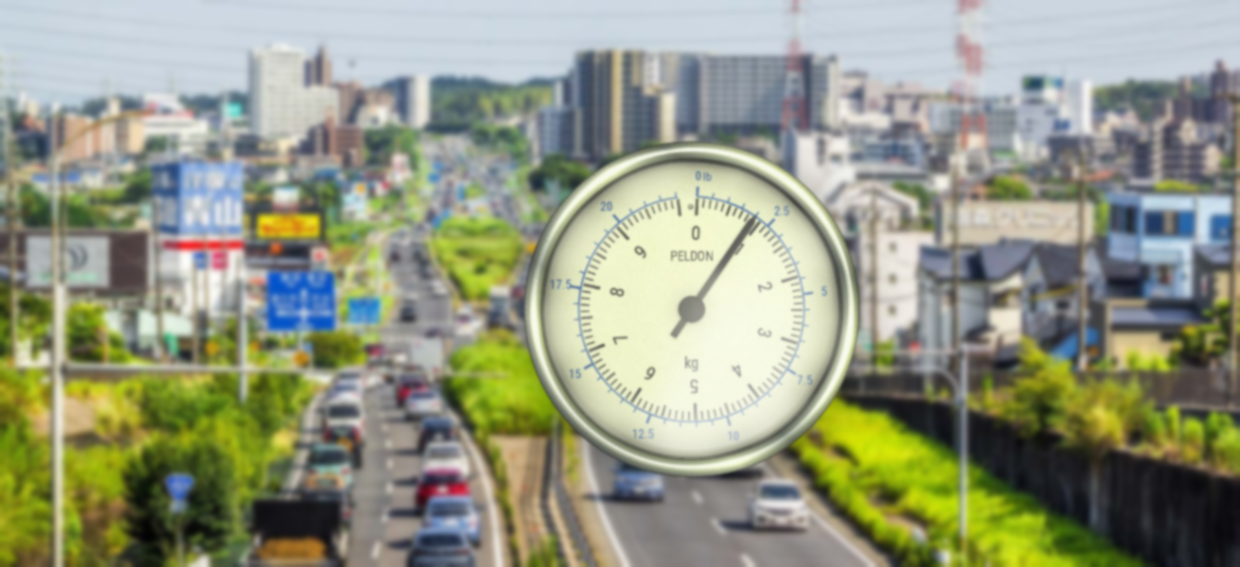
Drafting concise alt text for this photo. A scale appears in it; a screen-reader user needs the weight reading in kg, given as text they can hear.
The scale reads 0.9 kg
